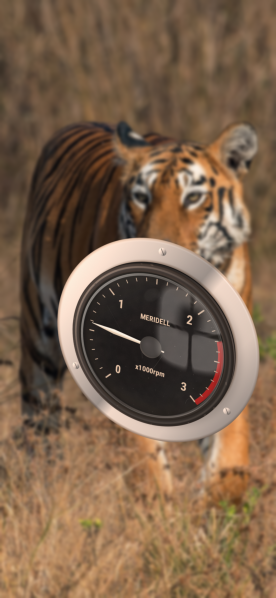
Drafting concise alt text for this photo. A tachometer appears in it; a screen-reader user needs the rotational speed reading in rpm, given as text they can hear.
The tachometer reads 600 rpm
